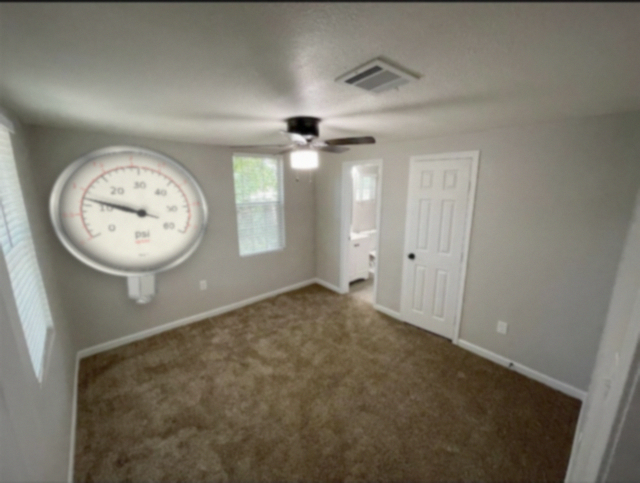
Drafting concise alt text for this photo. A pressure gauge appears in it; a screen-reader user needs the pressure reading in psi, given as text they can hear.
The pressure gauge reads 12 psi
